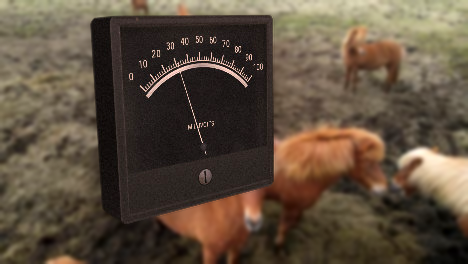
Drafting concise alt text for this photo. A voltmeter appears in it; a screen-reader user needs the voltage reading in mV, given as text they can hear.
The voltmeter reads 30 mV
